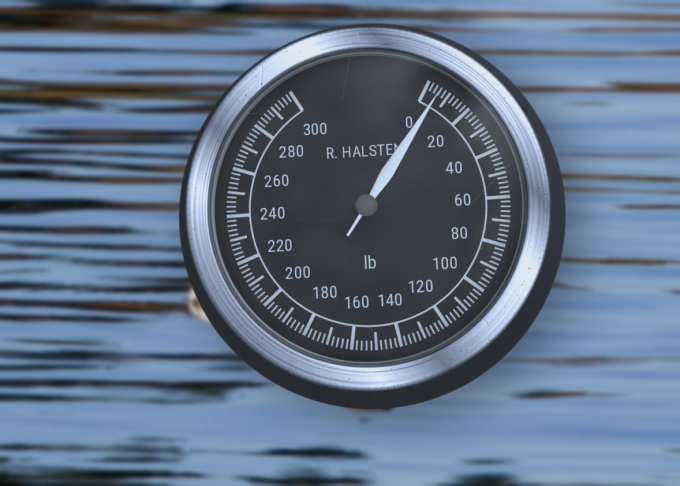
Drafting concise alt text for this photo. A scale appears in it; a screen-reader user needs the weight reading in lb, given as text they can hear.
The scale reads 6 lb
